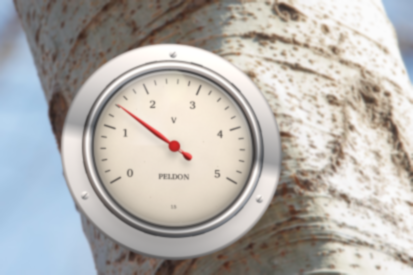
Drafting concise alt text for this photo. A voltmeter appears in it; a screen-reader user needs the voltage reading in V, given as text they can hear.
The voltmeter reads 1.4 V
